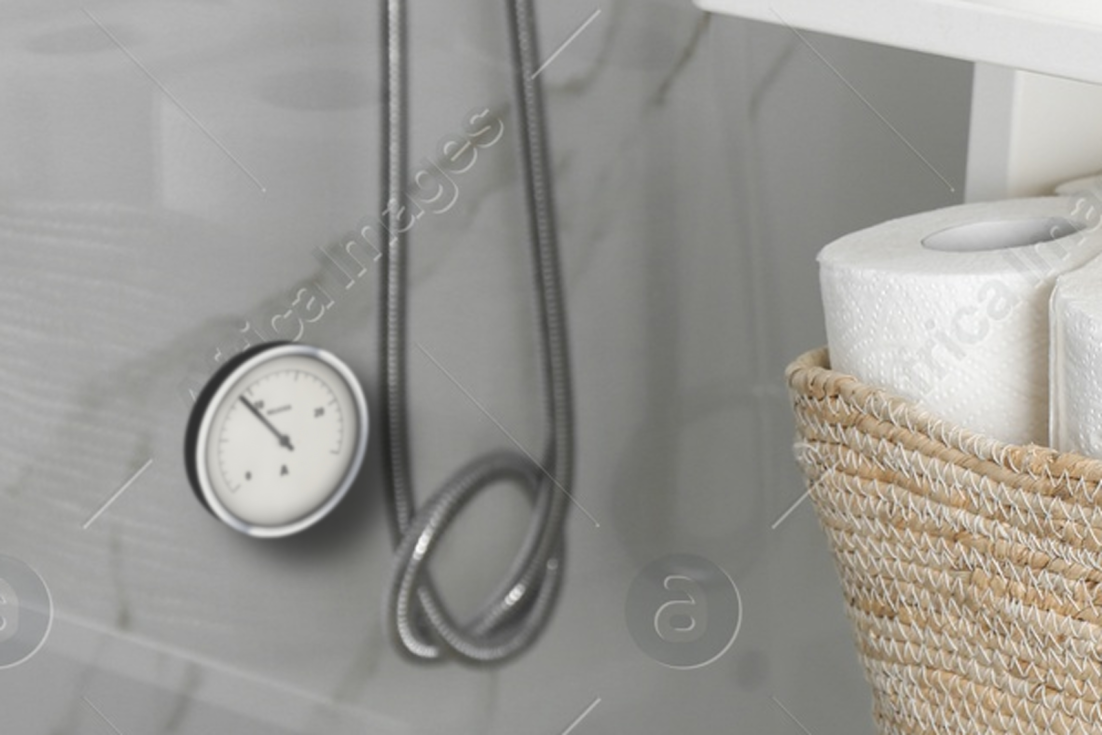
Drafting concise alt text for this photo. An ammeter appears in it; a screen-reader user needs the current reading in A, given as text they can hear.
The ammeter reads 9 A
